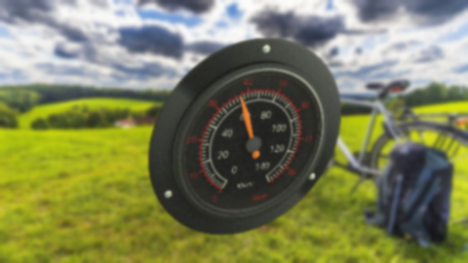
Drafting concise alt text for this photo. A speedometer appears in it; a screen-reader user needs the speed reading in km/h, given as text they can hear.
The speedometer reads 60 km/h
